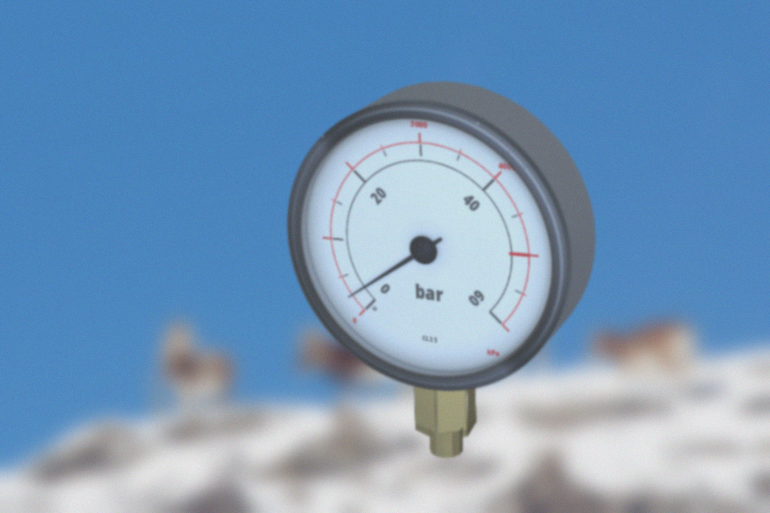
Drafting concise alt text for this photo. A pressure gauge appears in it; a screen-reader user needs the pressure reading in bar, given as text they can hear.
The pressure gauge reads 2.5 bar
